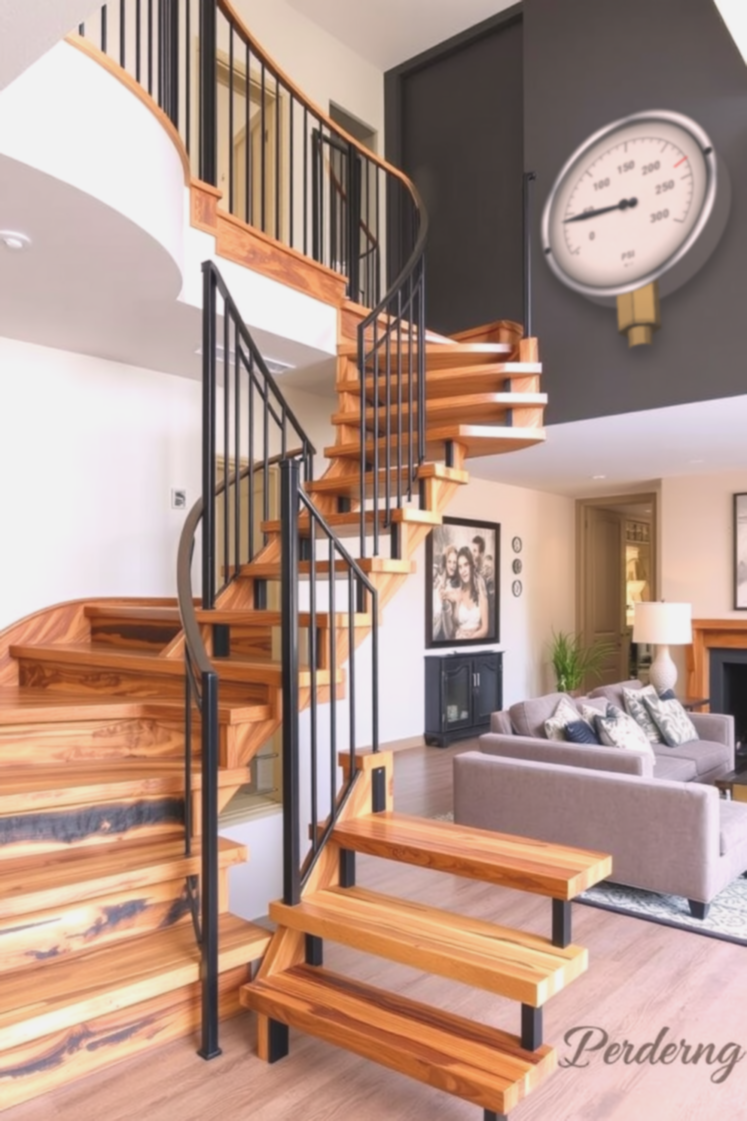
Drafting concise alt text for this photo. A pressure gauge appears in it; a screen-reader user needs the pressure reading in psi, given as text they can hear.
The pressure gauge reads 40 psi
